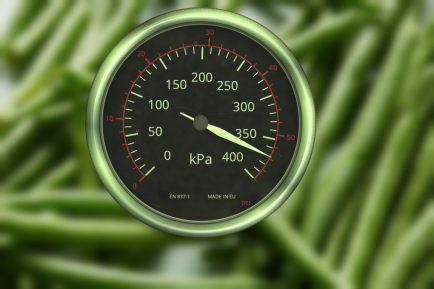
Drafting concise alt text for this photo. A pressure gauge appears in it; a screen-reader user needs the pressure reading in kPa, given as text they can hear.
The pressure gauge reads 370 kPa
